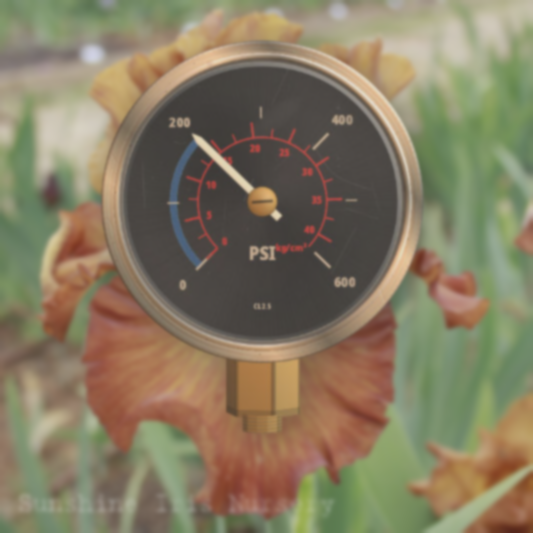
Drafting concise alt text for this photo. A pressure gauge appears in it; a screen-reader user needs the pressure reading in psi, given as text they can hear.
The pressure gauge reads 200 psi
